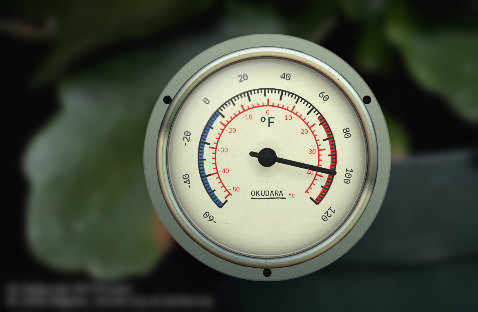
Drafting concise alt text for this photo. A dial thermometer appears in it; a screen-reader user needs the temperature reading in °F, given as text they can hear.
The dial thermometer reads 100 °F
